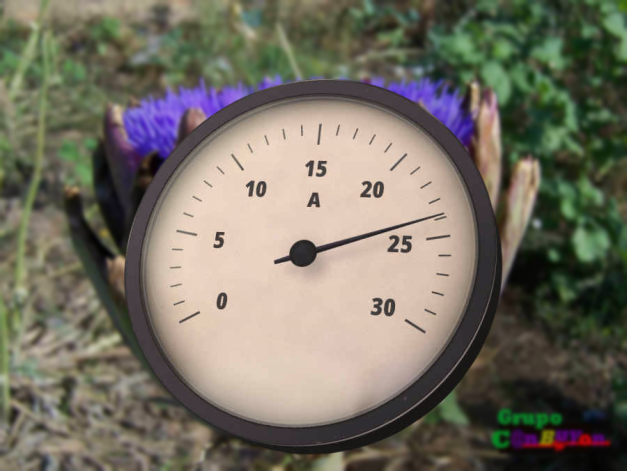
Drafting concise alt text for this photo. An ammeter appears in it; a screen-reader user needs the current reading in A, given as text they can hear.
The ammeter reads 24 A
